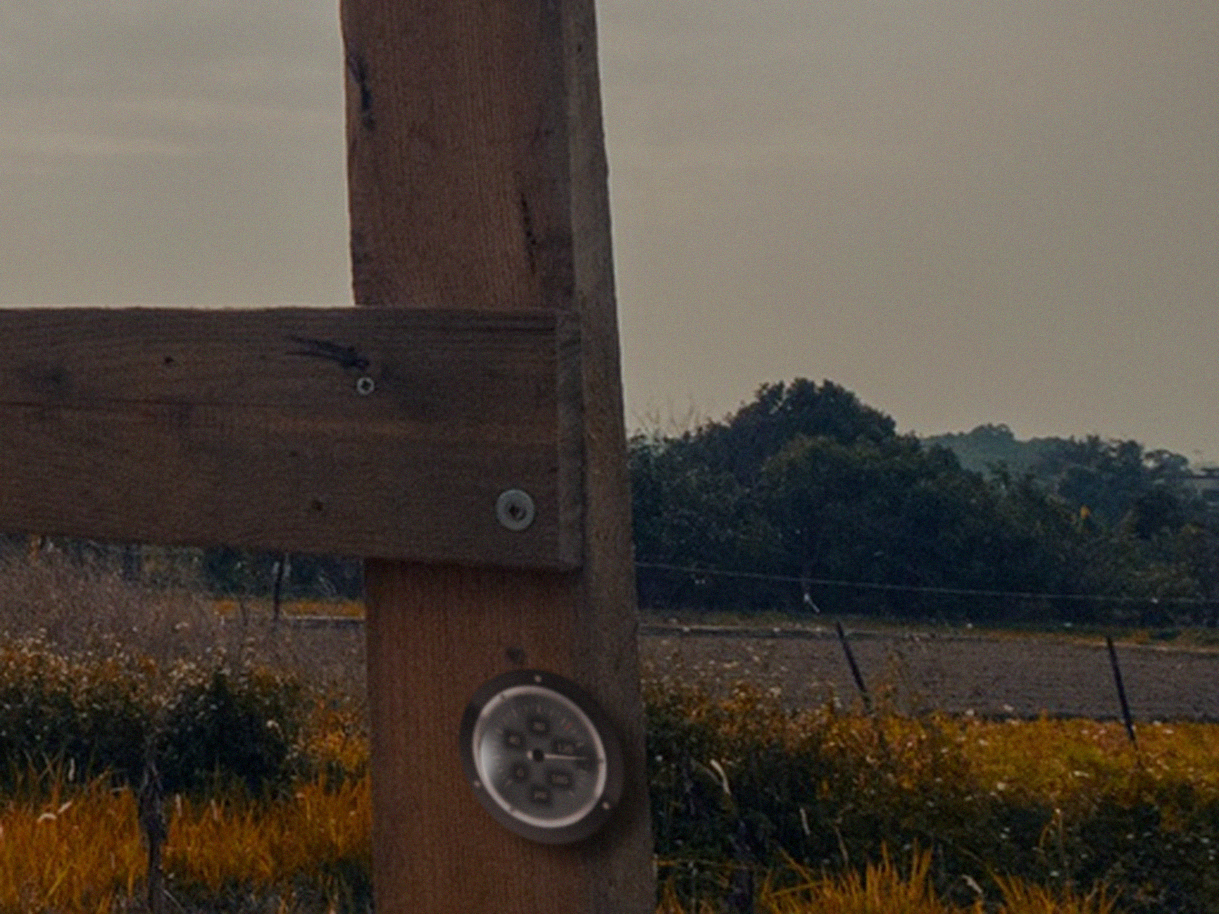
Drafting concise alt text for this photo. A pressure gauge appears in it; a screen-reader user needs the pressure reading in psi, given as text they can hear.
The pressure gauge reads 130 psi
